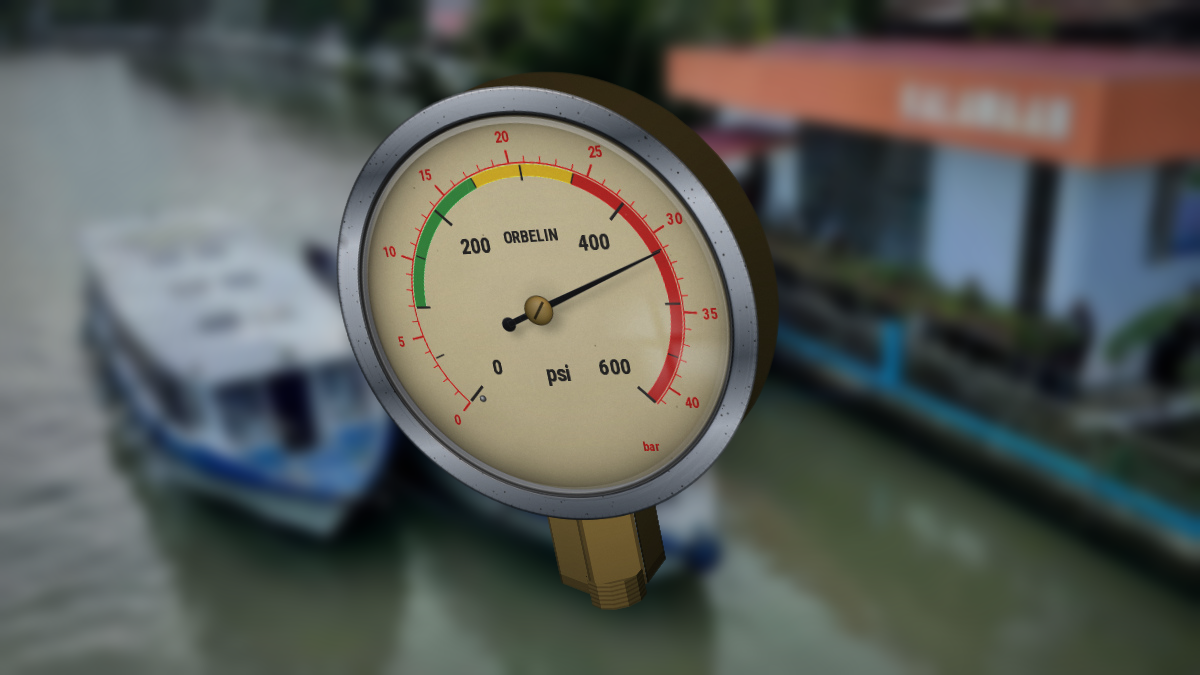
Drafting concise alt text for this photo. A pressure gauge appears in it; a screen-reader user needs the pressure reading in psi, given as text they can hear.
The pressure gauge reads 450 psi
